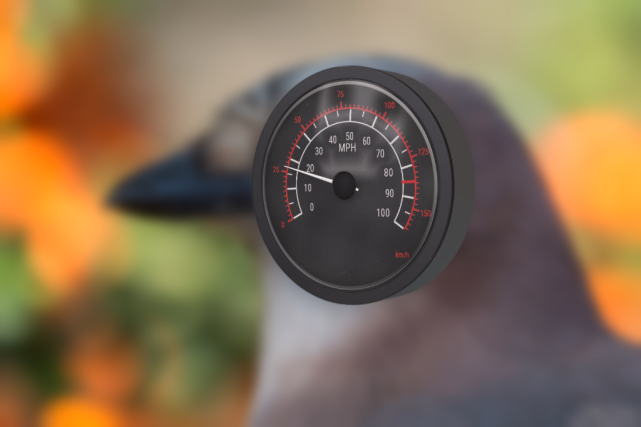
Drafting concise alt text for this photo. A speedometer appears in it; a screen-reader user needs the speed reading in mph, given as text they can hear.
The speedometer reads 17.5 mph
